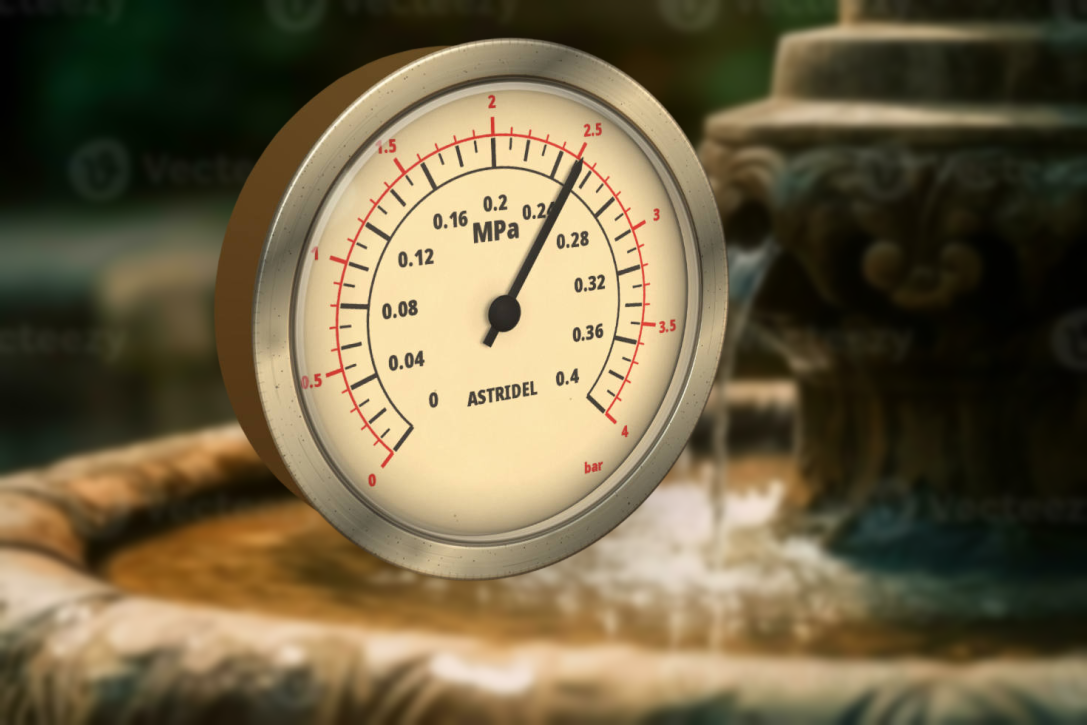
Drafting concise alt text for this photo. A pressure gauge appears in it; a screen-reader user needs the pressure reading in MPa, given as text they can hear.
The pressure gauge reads 0.25 MPa
